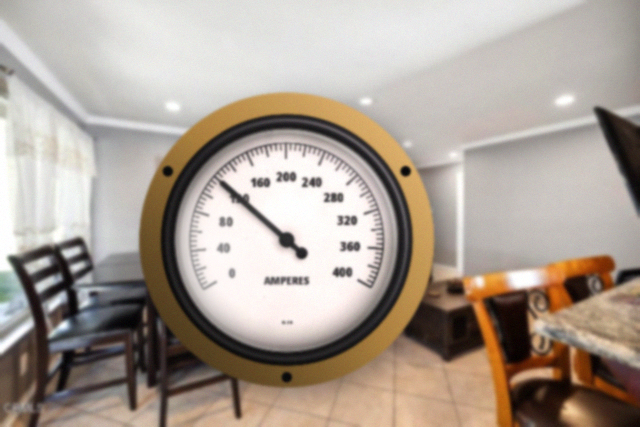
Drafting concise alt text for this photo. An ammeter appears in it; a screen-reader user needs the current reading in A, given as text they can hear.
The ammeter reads 120 A
